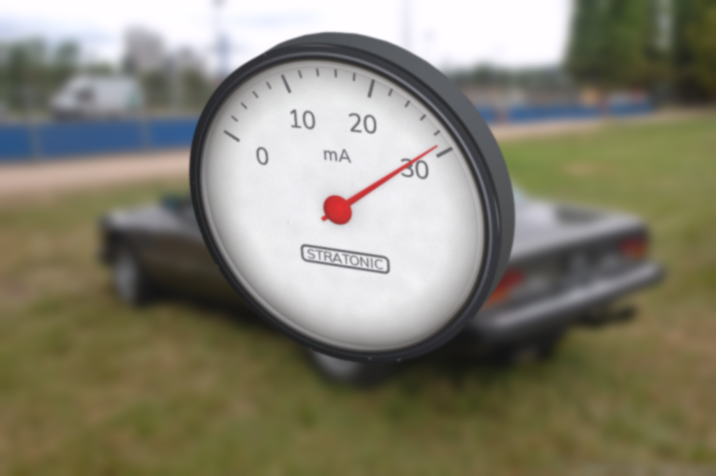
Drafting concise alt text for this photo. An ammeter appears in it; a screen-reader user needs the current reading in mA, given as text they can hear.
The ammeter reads 29 mA
